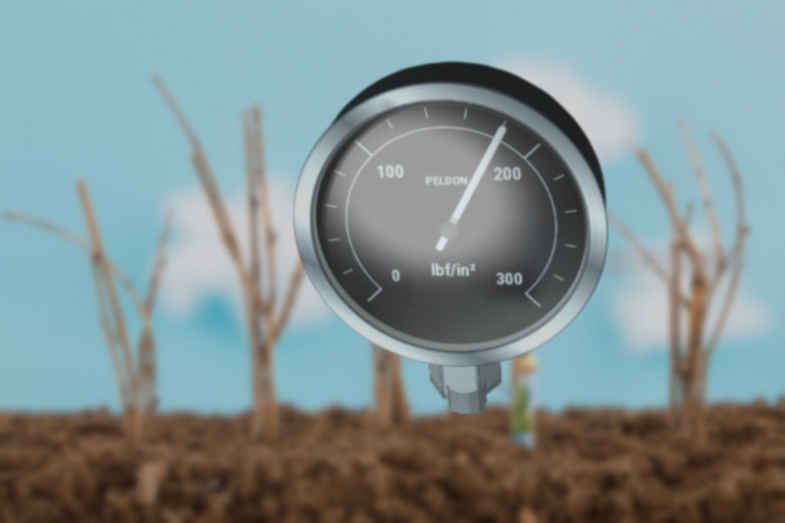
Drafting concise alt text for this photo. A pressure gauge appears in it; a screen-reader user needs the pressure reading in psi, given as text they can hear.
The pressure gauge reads 180 psi
